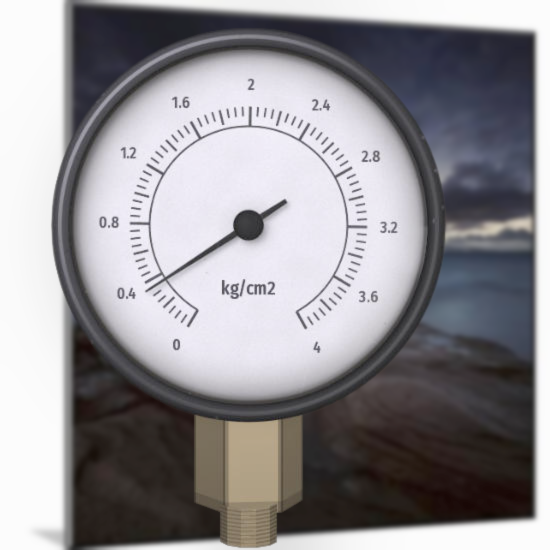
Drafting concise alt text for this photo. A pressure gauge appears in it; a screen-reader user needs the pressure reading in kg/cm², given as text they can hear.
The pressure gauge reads 0.35 kg/cm²
